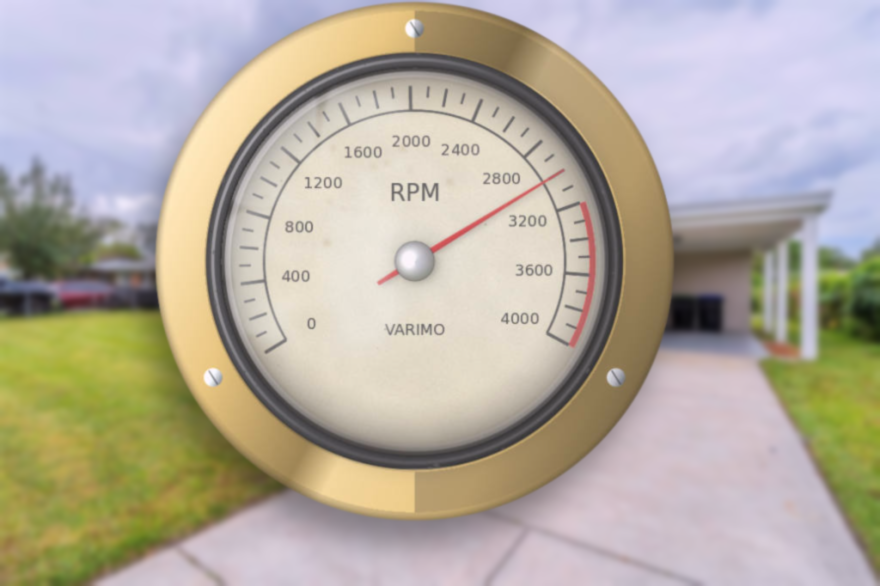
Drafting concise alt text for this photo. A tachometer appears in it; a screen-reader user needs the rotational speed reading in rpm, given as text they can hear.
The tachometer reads 3000 rpm
